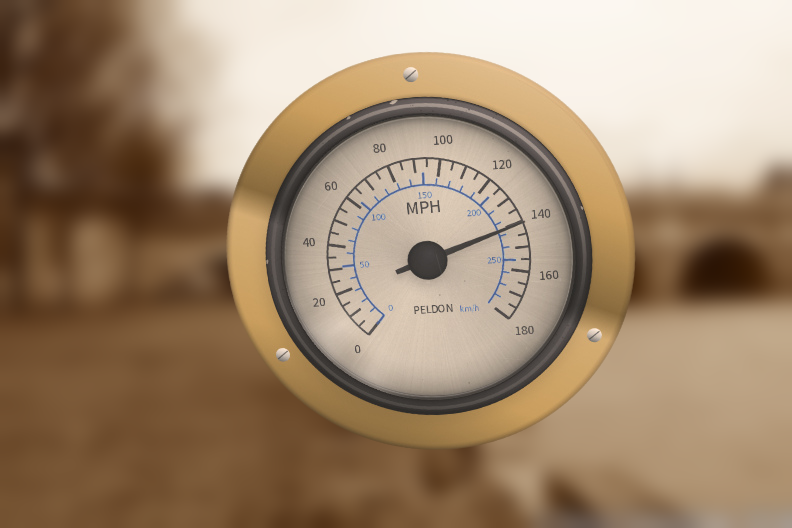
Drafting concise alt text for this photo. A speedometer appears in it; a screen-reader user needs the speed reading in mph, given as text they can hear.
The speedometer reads 140 mph
